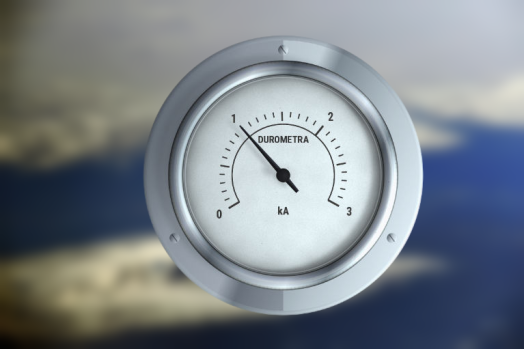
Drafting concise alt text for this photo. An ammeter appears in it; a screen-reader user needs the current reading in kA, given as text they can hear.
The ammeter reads 1 kA
